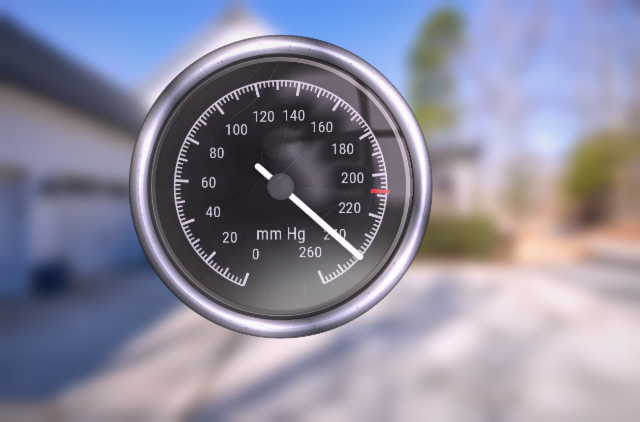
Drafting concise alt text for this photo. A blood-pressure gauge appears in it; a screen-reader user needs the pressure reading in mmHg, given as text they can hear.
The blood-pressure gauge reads 240 mmHg
